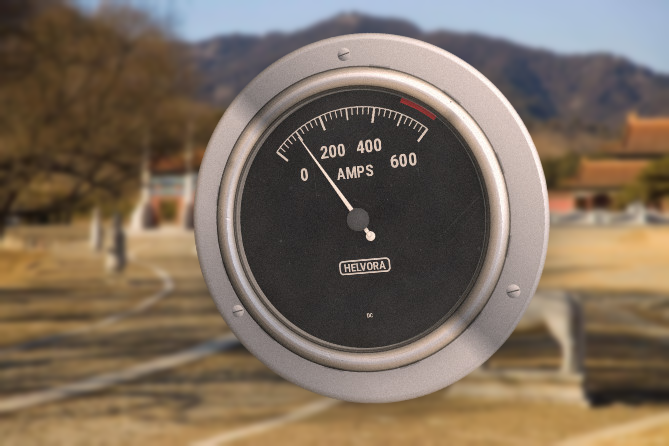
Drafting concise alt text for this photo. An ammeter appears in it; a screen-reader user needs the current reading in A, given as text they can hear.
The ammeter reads 100 A
